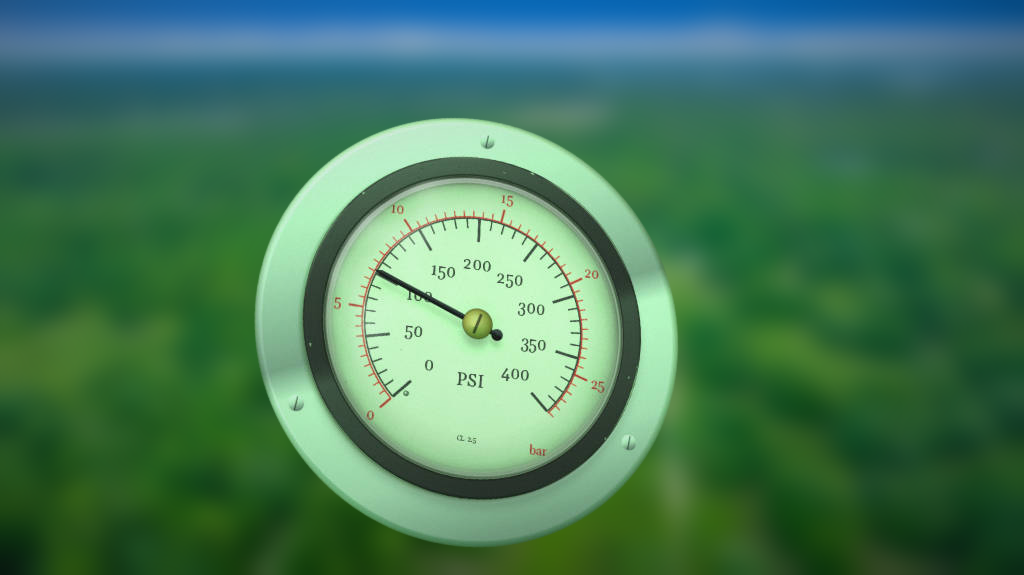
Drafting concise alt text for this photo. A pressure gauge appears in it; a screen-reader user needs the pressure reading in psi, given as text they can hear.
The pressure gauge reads 100 psi
